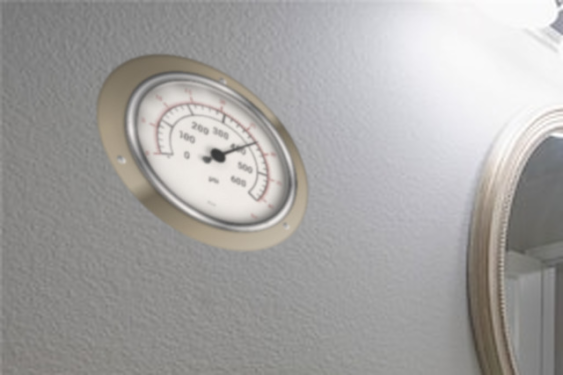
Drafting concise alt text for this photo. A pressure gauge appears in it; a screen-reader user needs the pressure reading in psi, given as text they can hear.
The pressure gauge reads 400 psi
